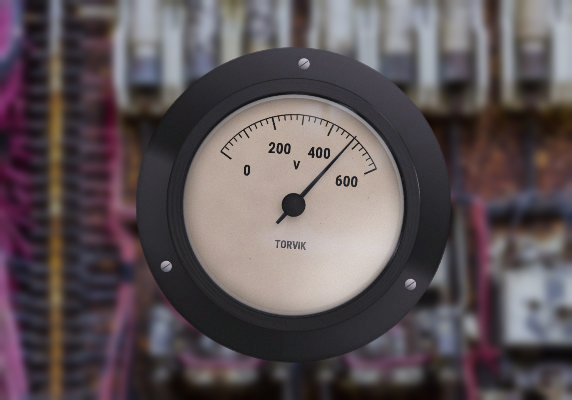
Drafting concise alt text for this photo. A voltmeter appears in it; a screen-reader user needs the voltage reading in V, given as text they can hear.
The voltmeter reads 480 V
